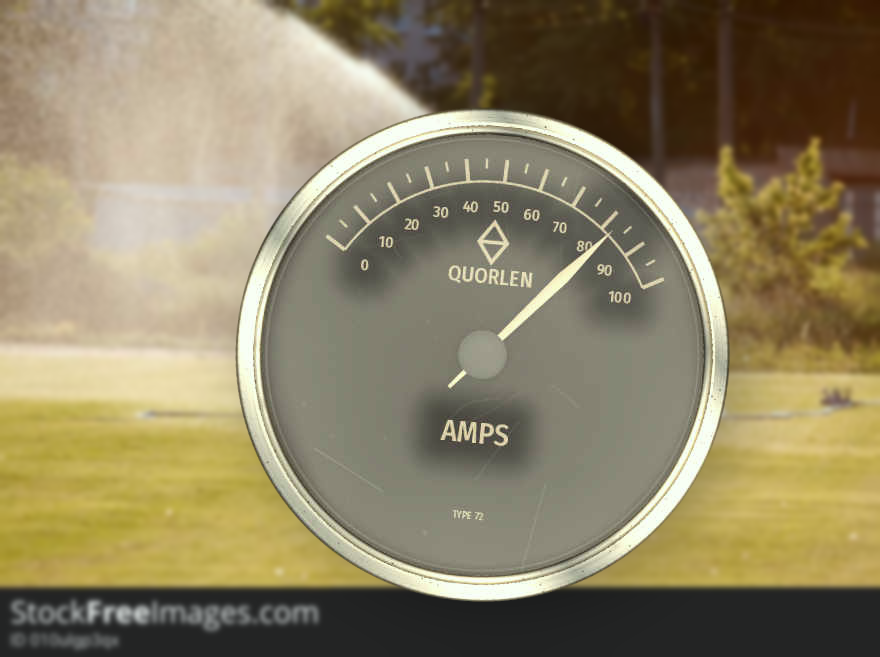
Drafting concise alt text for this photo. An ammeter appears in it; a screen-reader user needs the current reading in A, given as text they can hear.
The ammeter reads 82.5 A
